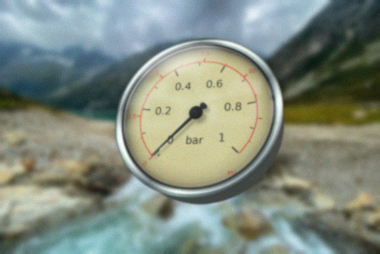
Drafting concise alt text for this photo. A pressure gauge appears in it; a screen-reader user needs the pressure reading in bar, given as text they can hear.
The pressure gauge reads 0 bar
